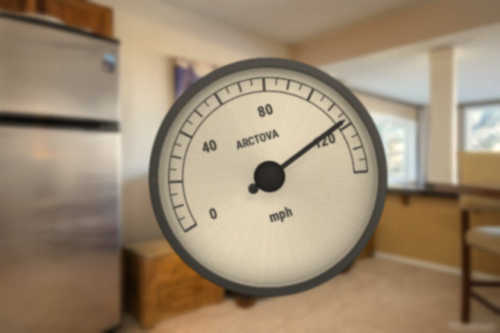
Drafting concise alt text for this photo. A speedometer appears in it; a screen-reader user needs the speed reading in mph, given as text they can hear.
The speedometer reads 117.5 mph
